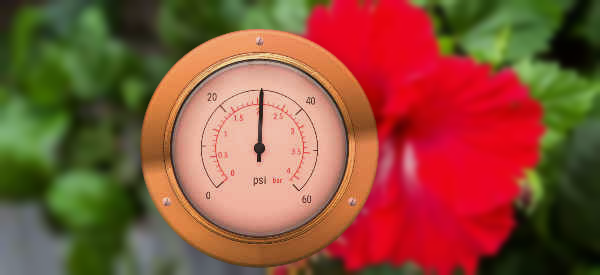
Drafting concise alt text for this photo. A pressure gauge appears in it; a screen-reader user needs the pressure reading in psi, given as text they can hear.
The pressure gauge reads 30 psi
